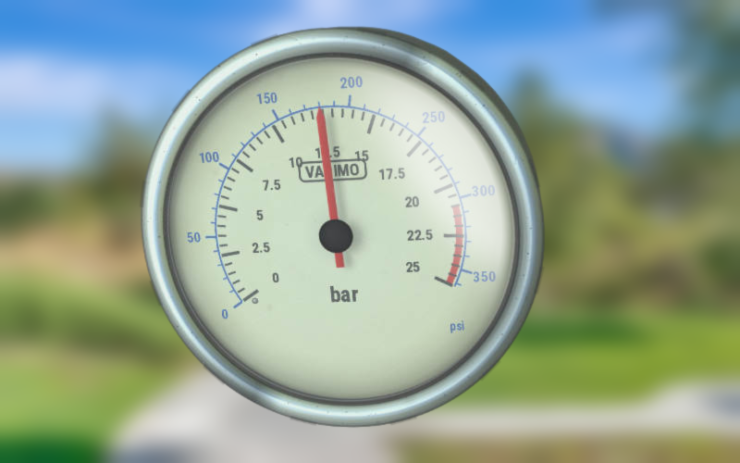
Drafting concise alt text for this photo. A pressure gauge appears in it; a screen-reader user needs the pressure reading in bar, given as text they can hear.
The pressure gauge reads 12.5 bar
